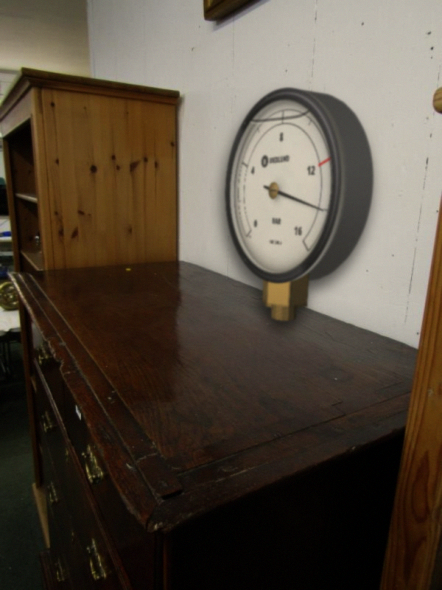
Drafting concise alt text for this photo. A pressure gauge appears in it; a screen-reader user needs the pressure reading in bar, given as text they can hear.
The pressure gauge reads 14 bar
